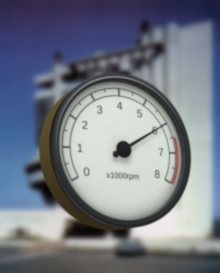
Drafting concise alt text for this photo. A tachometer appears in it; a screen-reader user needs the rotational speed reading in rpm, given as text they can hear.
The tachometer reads 6000 rpm
